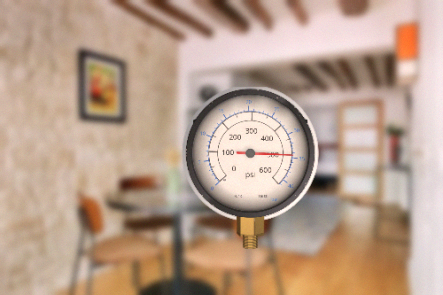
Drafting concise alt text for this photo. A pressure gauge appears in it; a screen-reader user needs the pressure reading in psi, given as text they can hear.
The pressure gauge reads 500 psi
